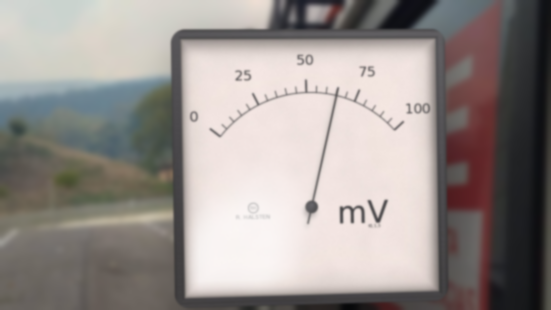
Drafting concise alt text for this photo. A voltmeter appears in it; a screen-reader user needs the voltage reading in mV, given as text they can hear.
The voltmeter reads 65 mV
